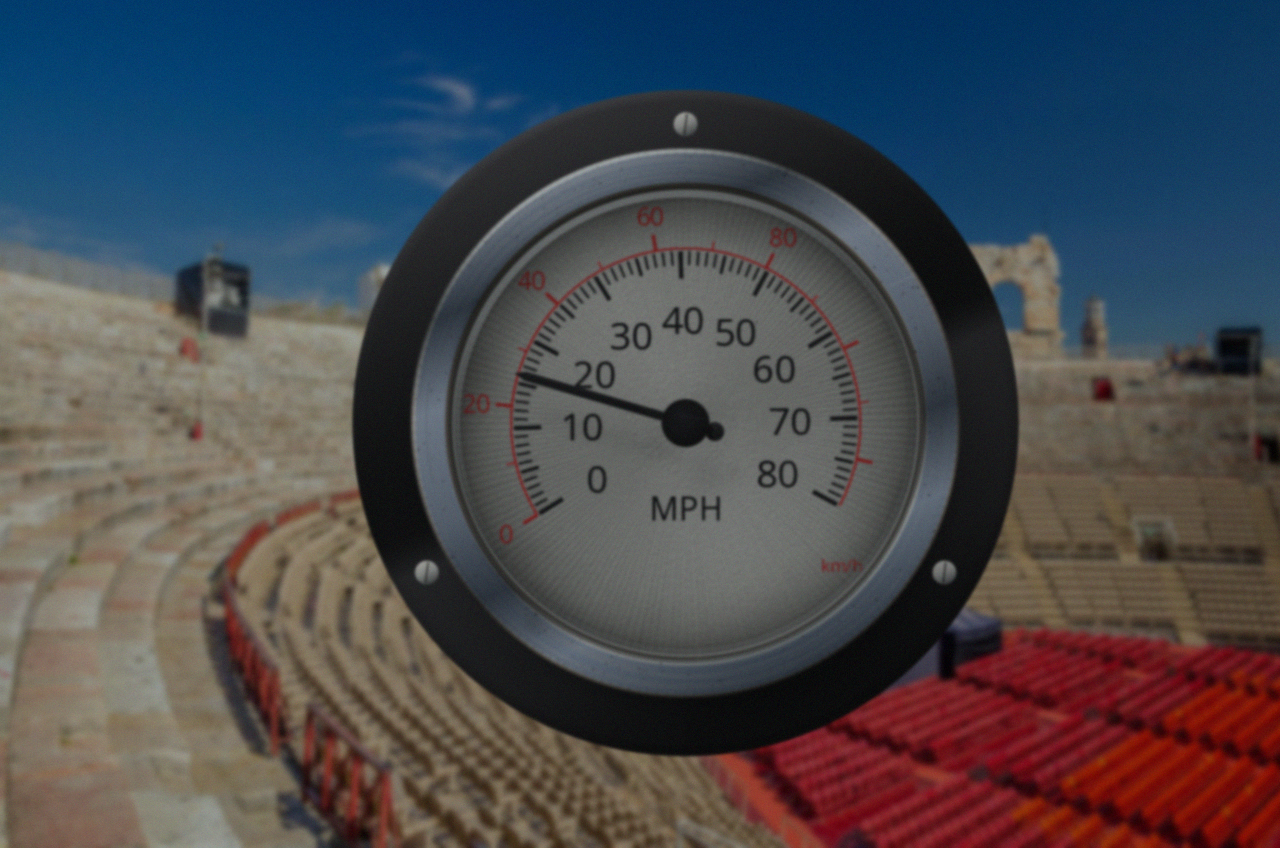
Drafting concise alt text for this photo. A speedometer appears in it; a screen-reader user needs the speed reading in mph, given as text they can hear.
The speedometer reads 16 mph
